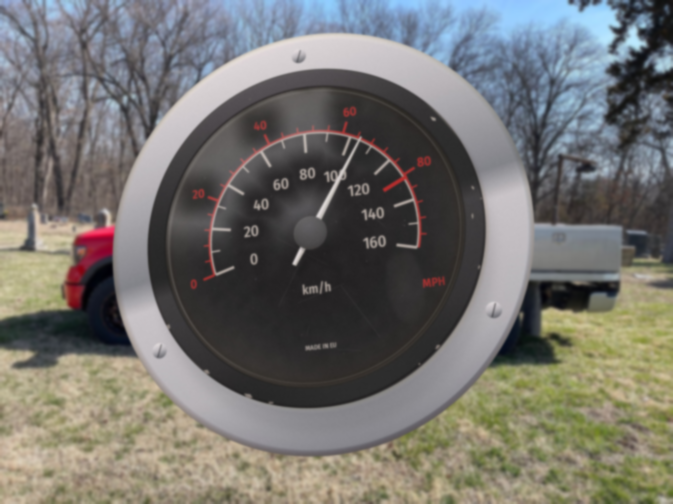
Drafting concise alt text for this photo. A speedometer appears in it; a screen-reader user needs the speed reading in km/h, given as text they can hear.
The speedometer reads 105 km/h
